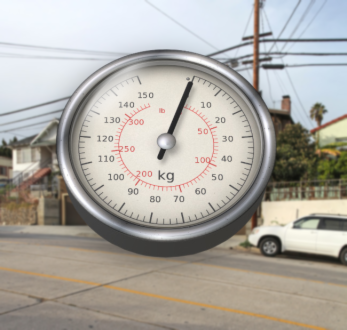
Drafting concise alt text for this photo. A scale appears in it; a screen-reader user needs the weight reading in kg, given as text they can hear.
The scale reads 0 kg
